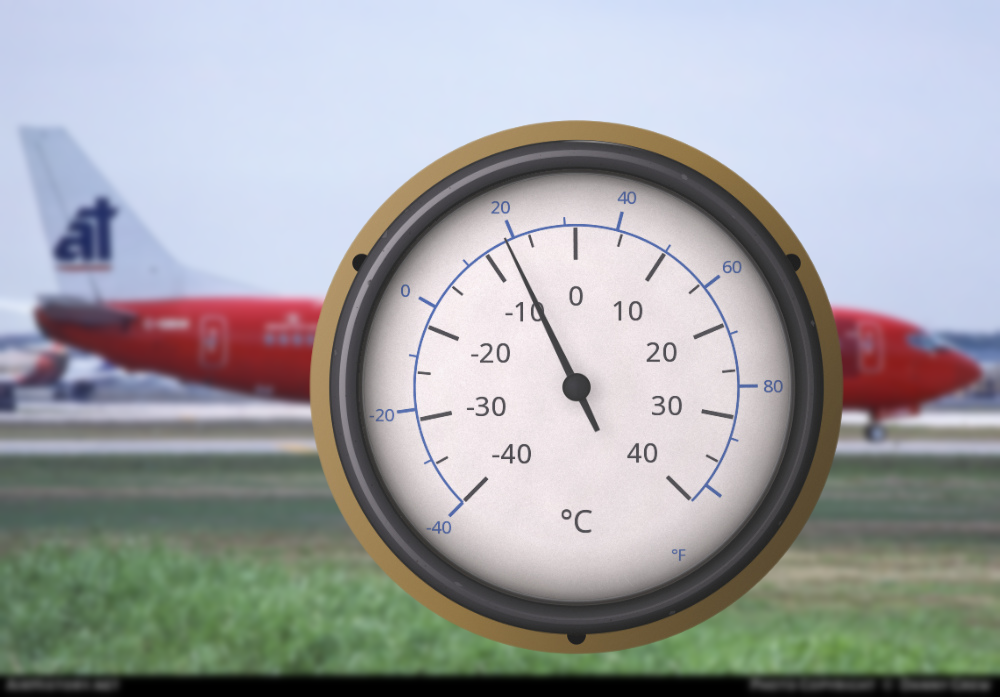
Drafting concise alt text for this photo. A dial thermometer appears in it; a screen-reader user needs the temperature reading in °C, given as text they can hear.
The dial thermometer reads -7.5 °C
